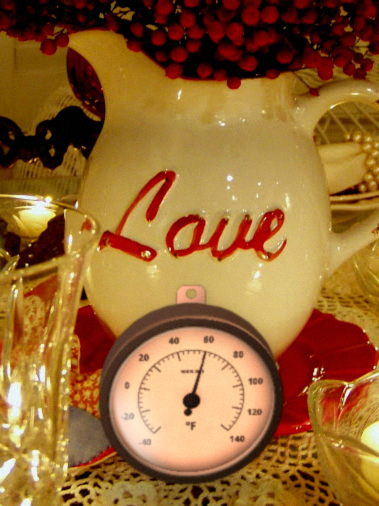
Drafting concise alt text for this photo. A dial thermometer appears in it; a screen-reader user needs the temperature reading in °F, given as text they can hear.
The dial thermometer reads 60 °F
